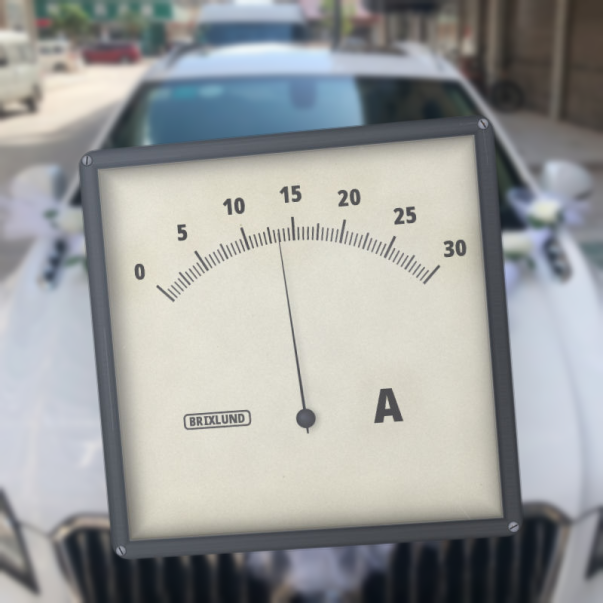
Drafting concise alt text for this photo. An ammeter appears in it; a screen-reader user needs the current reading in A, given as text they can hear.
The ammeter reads 13.5 A
